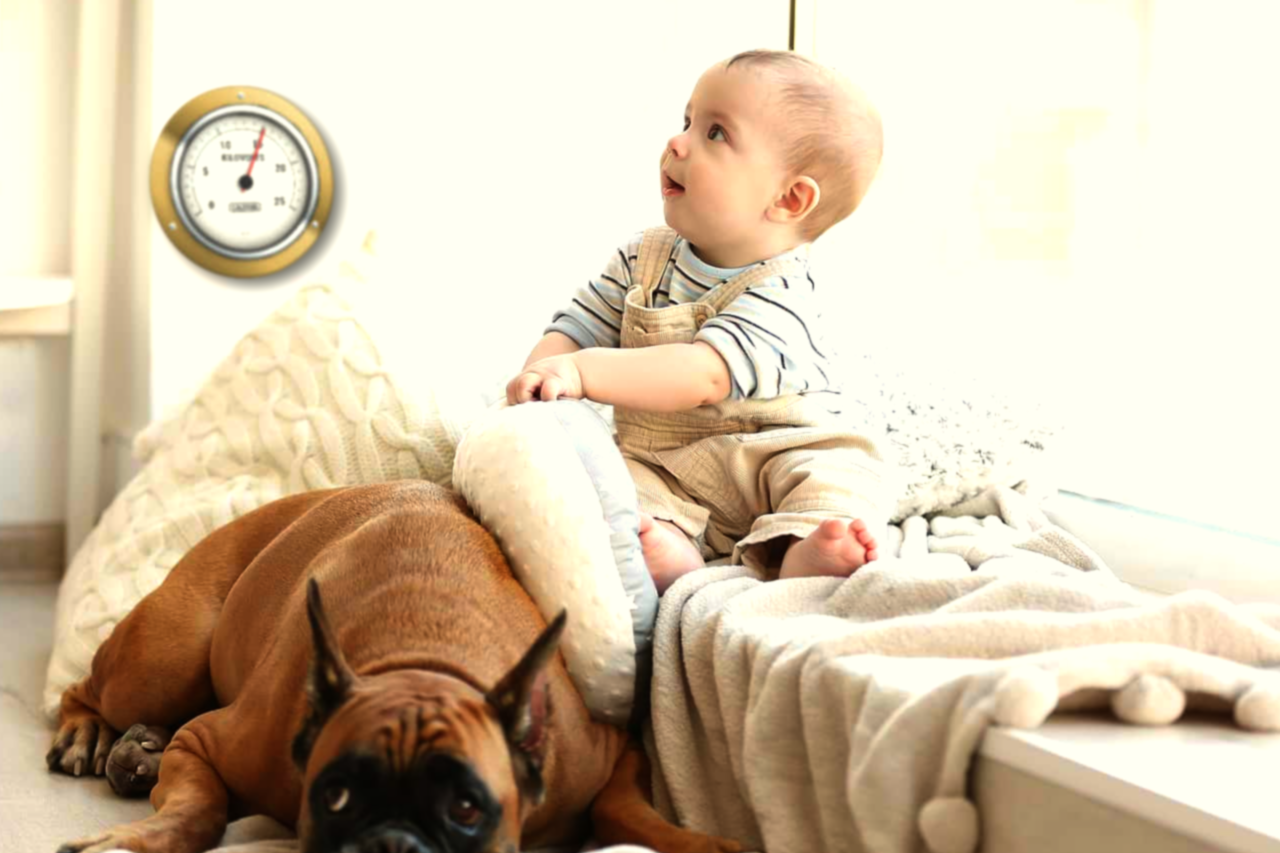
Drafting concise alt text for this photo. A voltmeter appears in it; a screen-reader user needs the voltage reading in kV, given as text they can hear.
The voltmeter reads 15 kV
